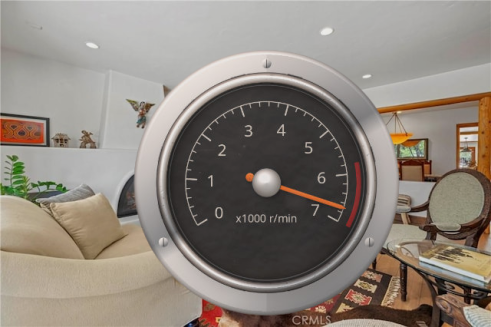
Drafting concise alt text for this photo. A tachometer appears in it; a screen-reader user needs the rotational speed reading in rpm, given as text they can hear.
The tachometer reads 6700 rpm
